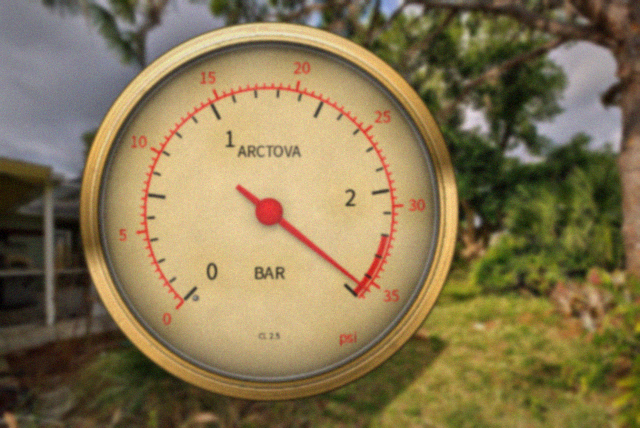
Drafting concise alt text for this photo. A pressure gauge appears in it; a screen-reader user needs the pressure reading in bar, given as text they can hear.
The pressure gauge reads 2.45 bar
